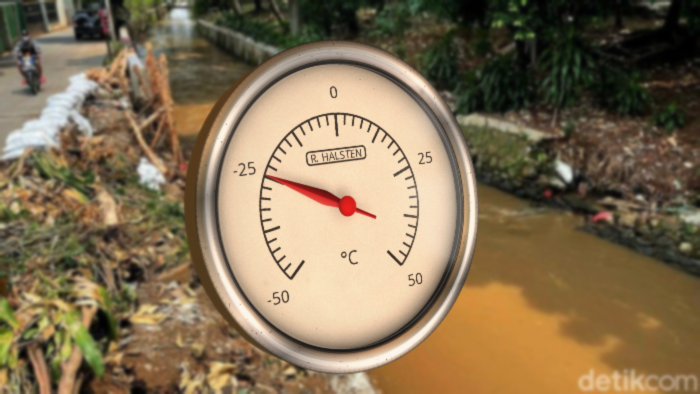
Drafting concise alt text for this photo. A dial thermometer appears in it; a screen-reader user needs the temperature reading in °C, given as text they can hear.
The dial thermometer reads -25 °C
